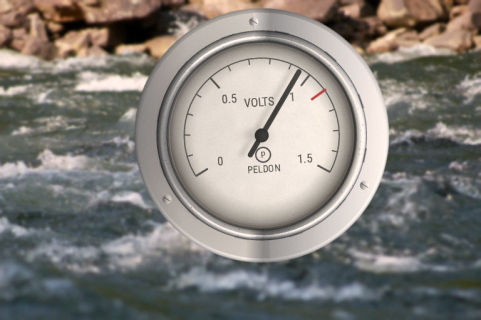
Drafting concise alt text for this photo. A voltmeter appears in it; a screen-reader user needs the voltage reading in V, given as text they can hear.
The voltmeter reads 0.95 V
